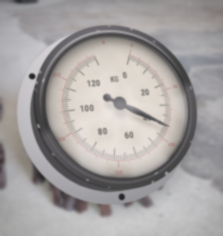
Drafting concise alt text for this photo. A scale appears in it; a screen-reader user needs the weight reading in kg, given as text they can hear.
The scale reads 40 kg
